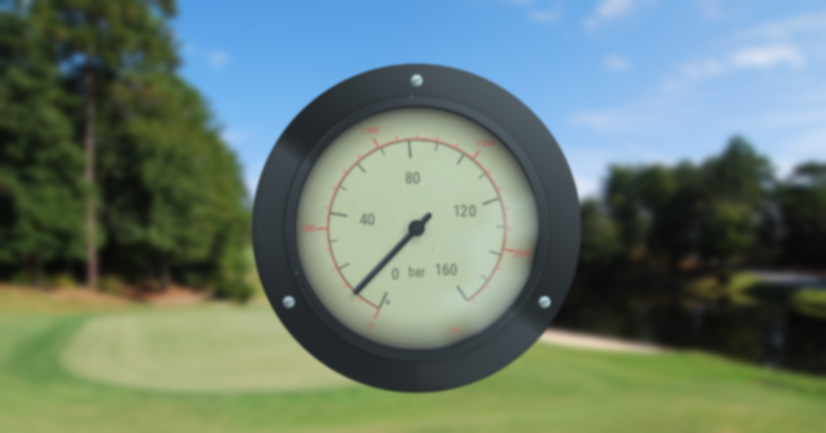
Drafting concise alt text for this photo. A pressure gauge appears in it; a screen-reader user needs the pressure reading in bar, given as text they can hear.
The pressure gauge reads 10 bar
